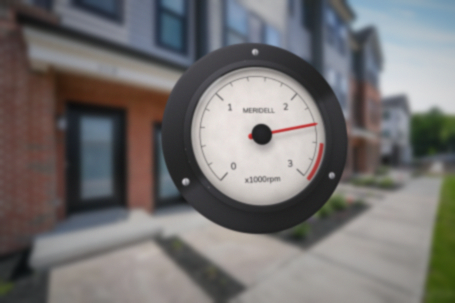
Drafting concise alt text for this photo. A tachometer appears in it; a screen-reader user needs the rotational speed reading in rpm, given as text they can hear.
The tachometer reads 2400 rpm
